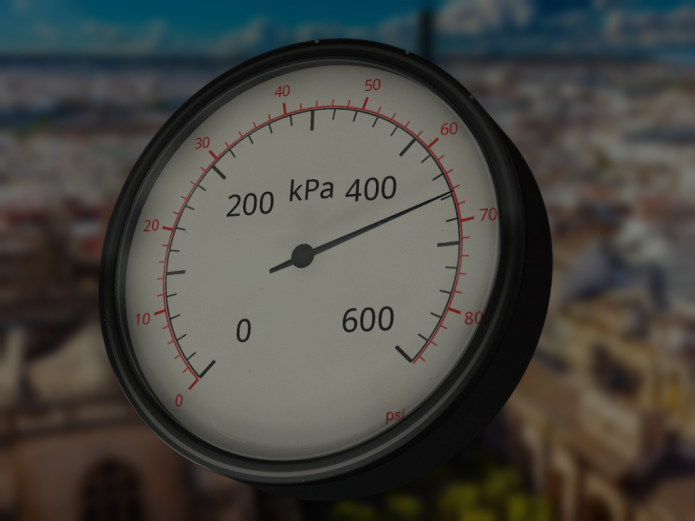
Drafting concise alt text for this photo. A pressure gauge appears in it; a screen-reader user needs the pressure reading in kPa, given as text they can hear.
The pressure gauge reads 460 kPa
